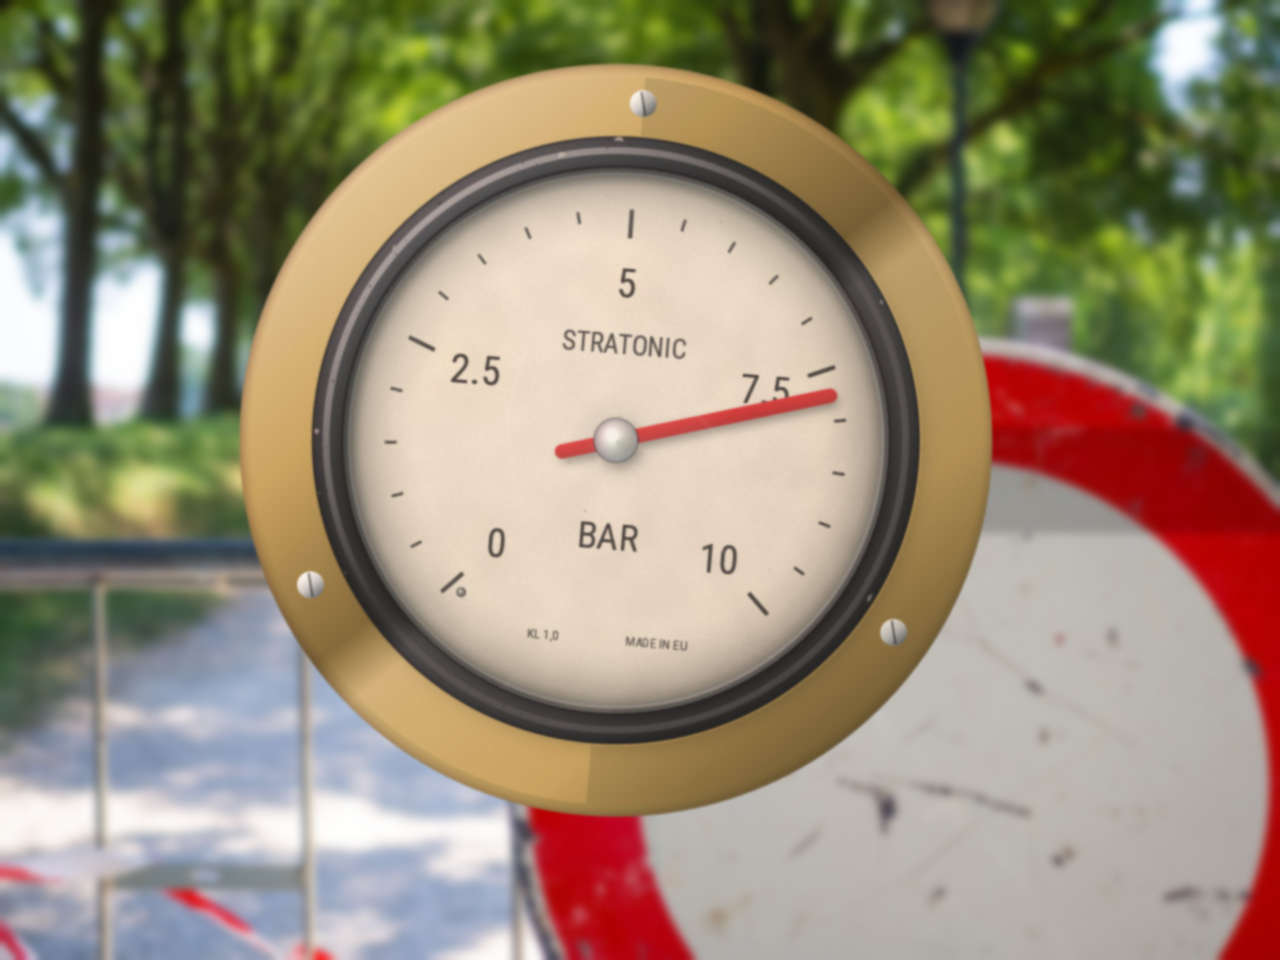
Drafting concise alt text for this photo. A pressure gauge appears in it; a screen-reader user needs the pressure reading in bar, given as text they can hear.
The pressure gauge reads 7.75 bar
